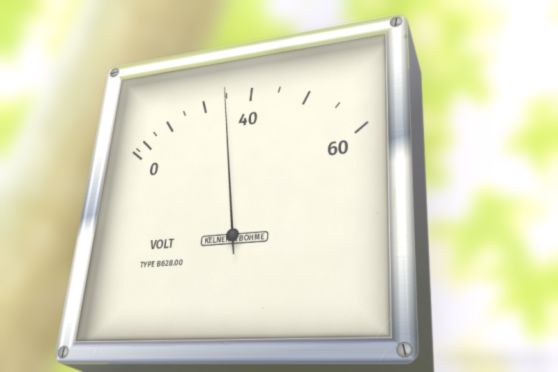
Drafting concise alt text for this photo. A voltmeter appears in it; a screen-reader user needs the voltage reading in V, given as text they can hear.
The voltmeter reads 35 V
